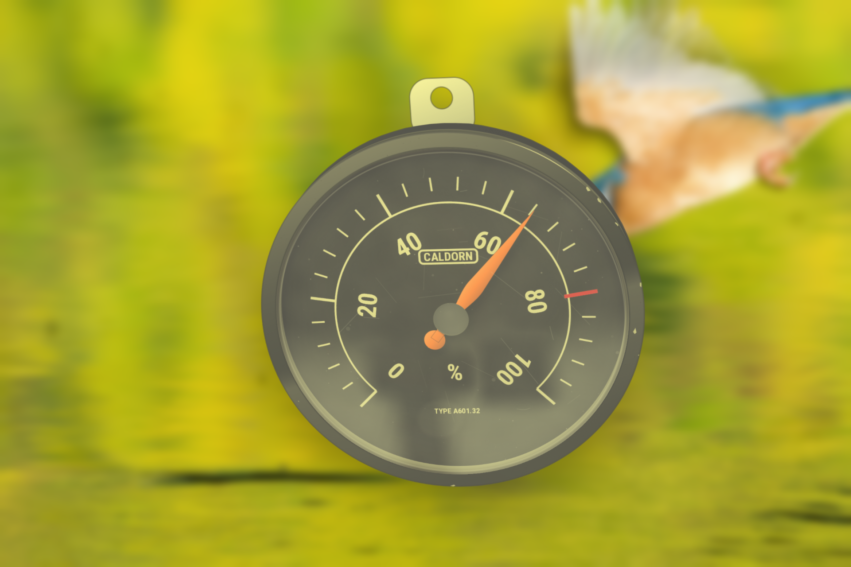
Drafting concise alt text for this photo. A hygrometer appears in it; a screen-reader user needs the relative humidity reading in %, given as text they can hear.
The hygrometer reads 64 %
